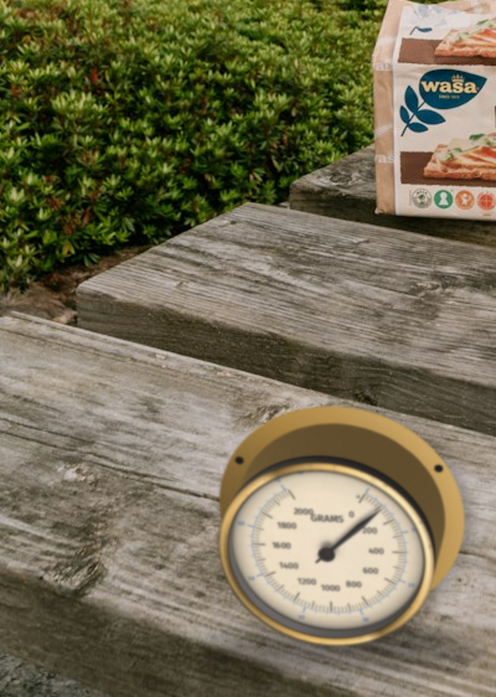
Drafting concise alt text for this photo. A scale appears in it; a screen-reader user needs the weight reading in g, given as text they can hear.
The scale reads 100 g
